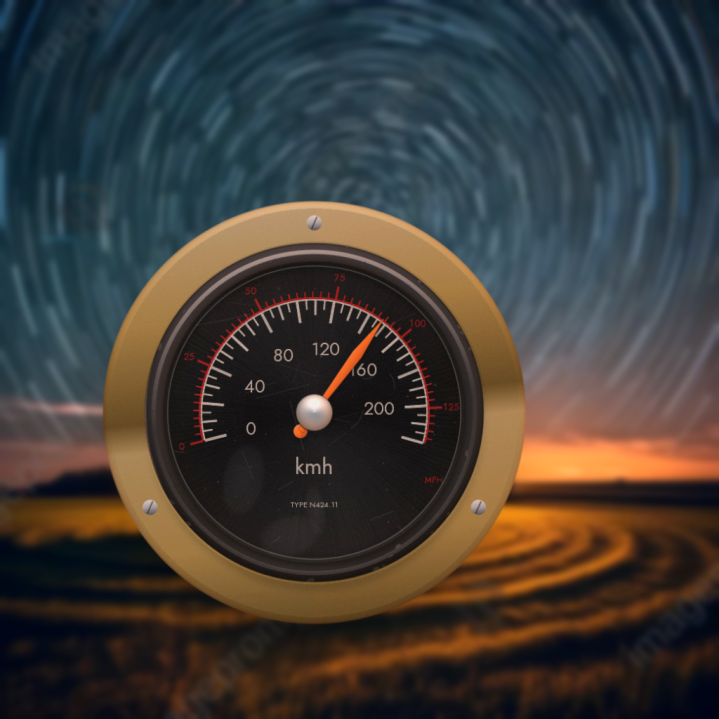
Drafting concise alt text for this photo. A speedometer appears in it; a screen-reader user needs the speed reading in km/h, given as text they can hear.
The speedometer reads 147.5 km/h
